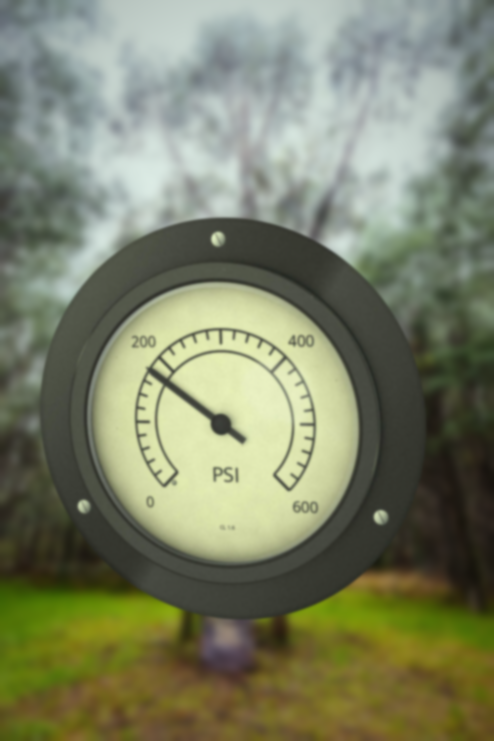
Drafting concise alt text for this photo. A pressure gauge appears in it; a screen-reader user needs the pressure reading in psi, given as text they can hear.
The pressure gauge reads 180 psi
